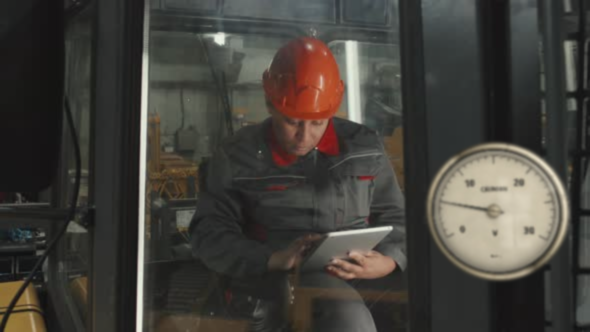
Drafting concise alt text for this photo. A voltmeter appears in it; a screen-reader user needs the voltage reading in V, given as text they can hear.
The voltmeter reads 5 V
